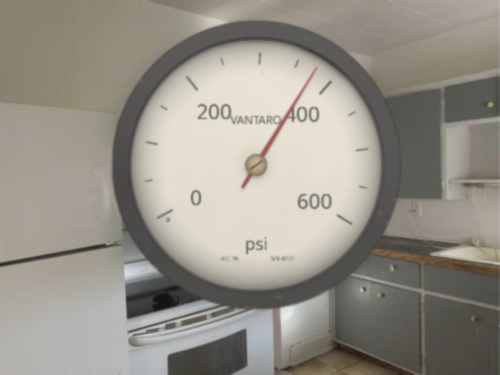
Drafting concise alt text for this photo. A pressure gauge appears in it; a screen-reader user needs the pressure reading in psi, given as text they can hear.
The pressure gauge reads 375 psi
